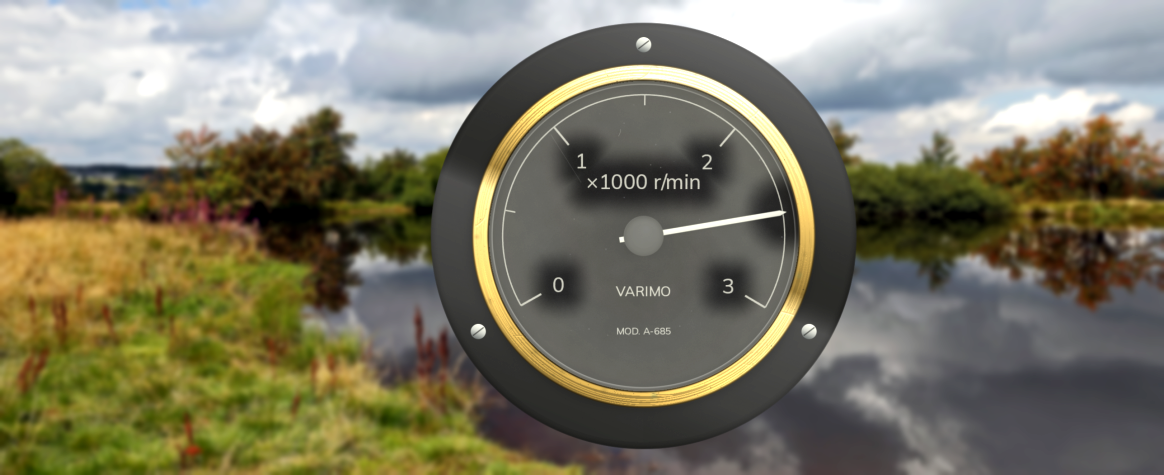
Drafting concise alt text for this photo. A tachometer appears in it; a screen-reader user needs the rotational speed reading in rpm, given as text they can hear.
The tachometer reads 2500 rpm
